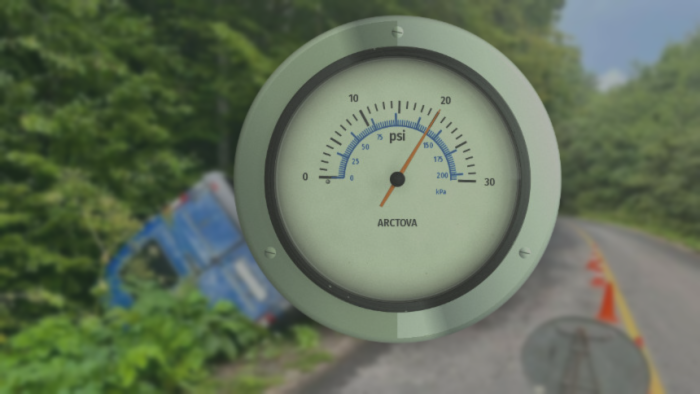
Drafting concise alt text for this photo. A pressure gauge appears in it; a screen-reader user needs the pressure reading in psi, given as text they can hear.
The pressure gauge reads 20 psi
